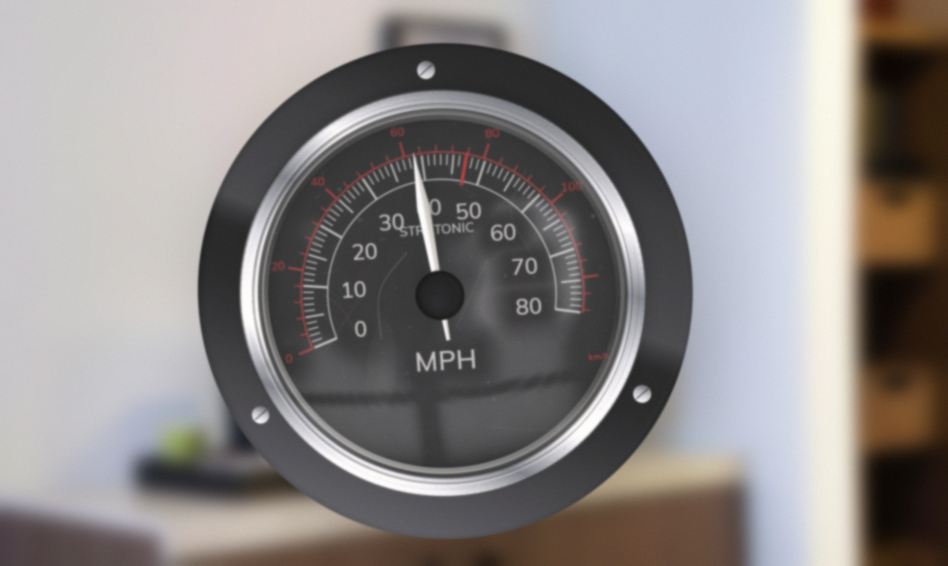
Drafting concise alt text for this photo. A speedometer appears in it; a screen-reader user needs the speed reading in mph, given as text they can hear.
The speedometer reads 39 mph
